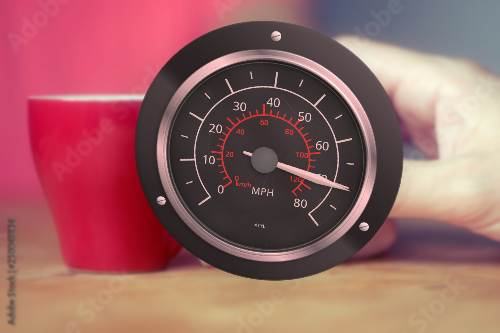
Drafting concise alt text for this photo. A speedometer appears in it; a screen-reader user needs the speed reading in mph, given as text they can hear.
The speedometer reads 70 mph
